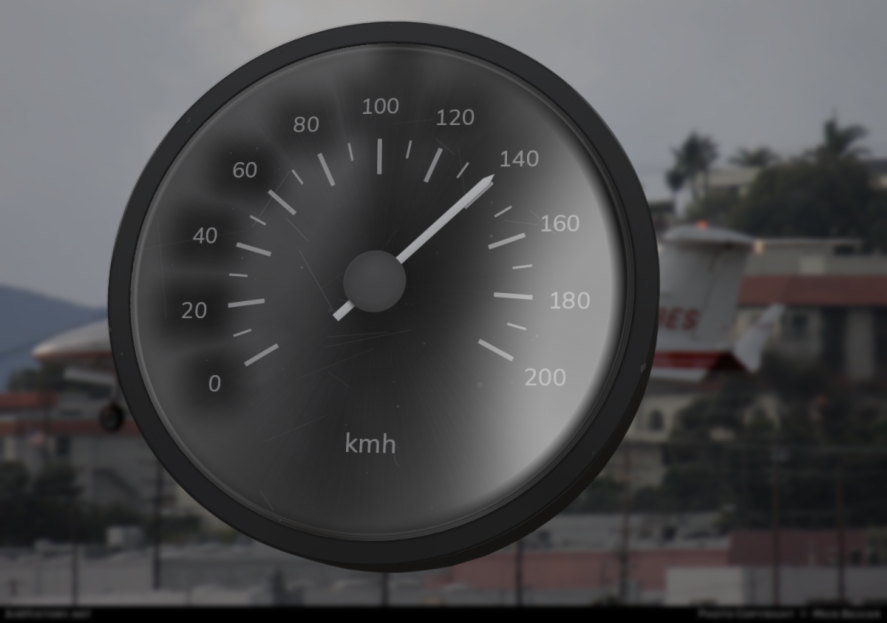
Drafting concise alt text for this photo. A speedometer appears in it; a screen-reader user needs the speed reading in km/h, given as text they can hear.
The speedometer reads 140 km/h
